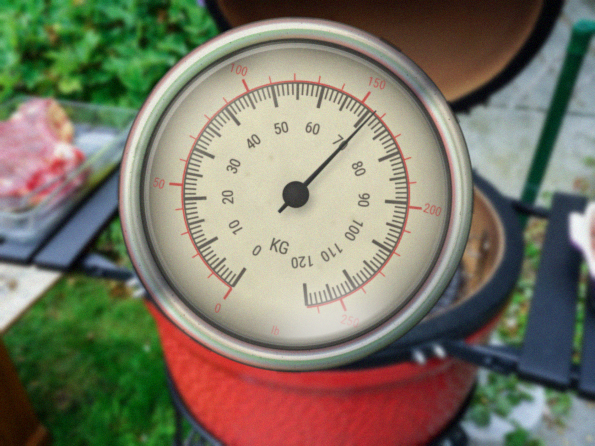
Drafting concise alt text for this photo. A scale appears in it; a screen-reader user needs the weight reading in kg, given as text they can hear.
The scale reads 71 kg
